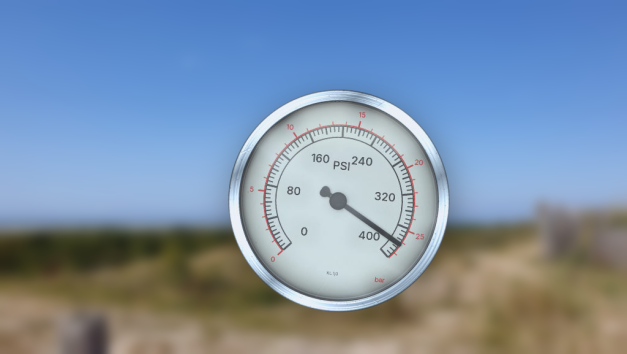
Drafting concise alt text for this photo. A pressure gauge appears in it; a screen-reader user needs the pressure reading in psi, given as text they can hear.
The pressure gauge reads 380 psi
